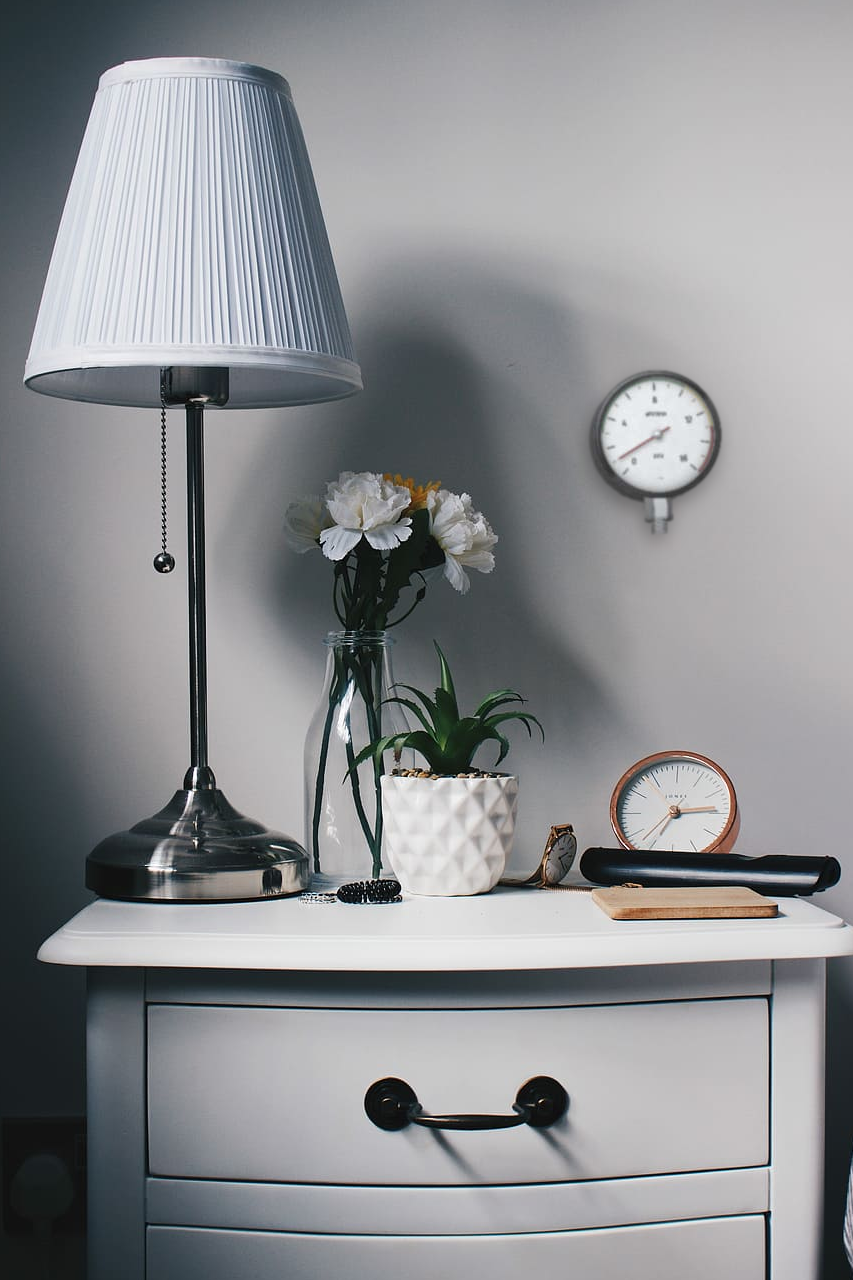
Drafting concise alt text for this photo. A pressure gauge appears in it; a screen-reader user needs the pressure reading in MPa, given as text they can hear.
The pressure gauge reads 1 MPa
